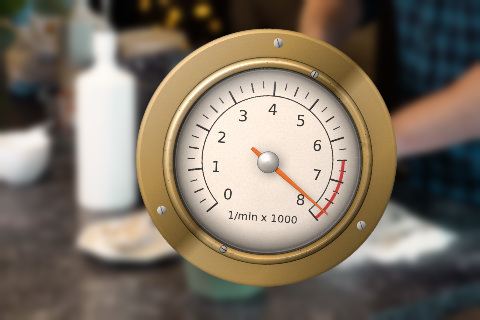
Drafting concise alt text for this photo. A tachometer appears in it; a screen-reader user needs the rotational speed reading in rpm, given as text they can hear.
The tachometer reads 7750 rpm
